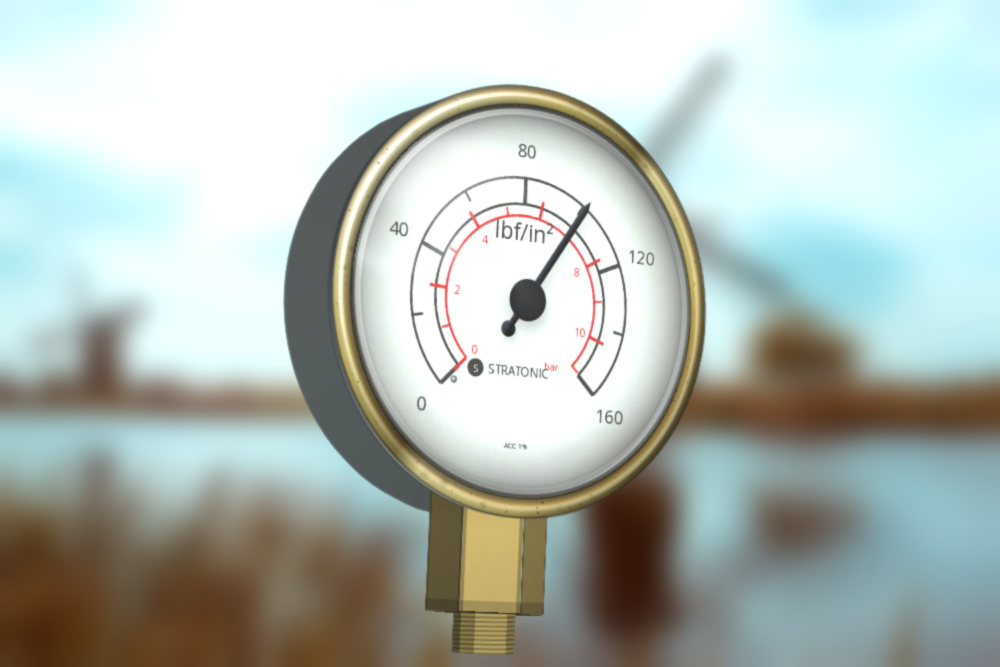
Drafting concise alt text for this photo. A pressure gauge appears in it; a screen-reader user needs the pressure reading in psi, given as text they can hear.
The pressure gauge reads 100 psi
